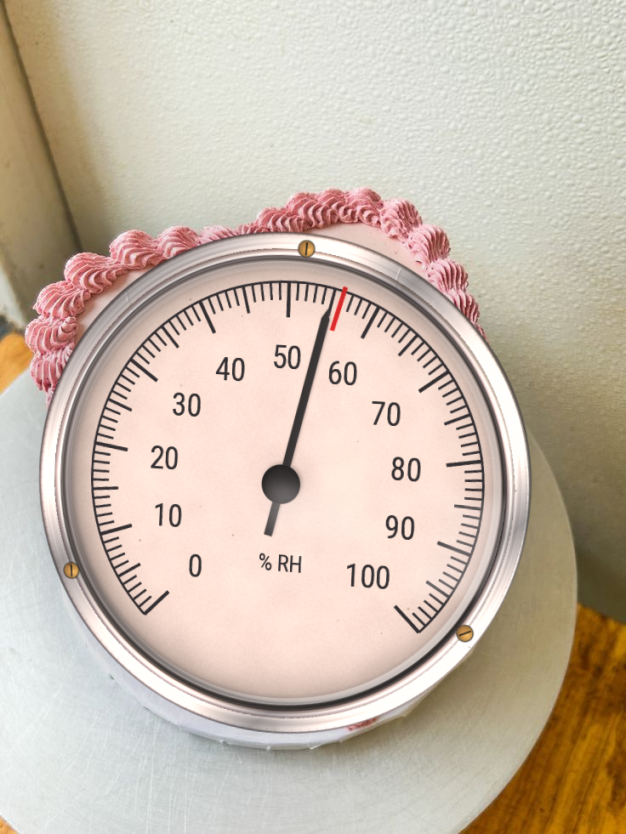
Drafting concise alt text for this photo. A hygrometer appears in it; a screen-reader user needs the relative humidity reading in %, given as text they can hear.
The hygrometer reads 55 %
